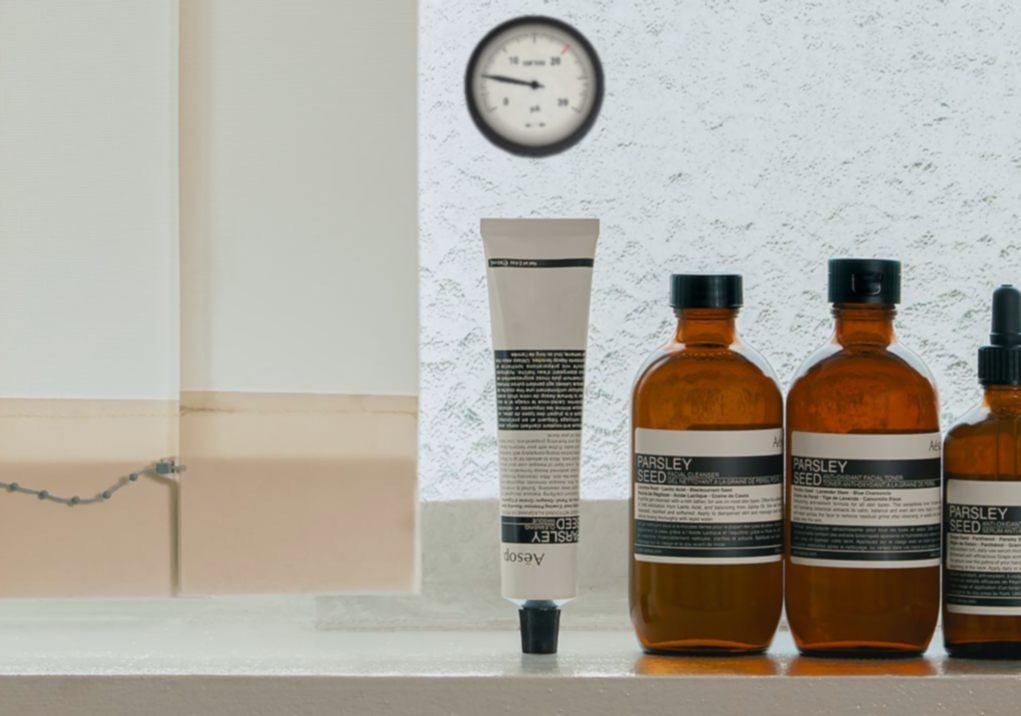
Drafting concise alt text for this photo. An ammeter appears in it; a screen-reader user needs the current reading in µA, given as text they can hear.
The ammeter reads 5 µA
